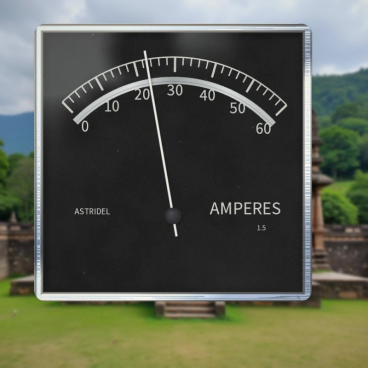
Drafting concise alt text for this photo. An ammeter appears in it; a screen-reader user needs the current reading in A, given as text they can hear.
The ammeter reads 23 A
